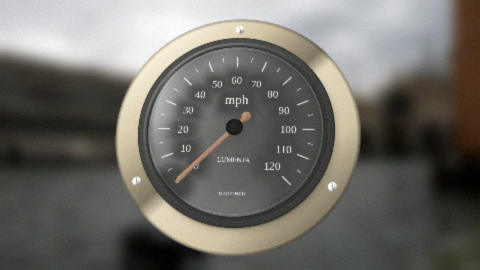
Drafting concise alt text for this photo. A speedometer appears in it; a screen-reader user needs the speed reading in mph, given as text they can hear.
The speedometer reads 0 mph
